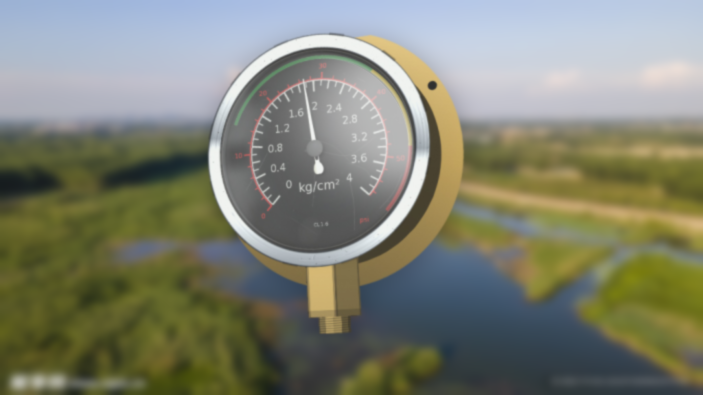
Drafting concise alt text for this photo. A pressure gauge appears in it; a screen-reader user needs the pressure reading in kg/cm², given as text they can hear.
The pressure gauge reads 1.9 kg/cm²
